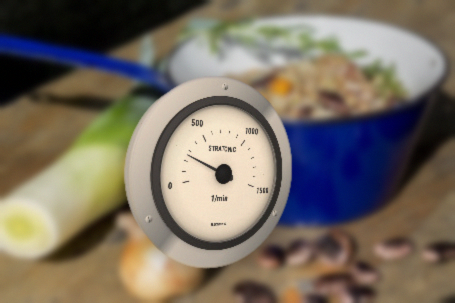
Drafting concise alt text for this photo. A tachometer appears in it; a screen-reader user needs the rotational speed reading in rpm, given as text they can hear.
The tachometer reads 250 rpm
